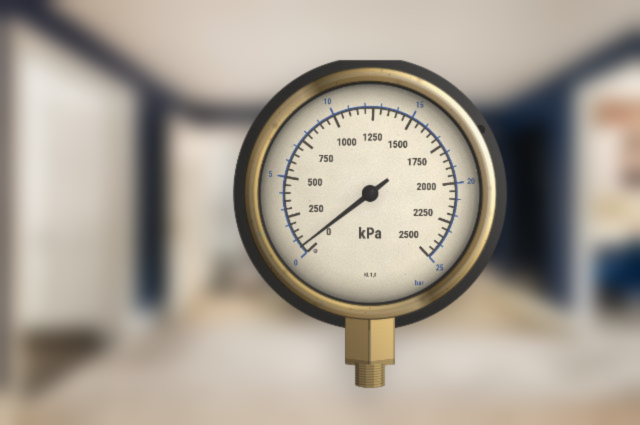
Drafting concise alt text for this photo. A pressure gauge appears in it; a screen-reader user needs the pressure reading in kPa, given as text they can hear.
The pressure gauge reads 50 kPa
